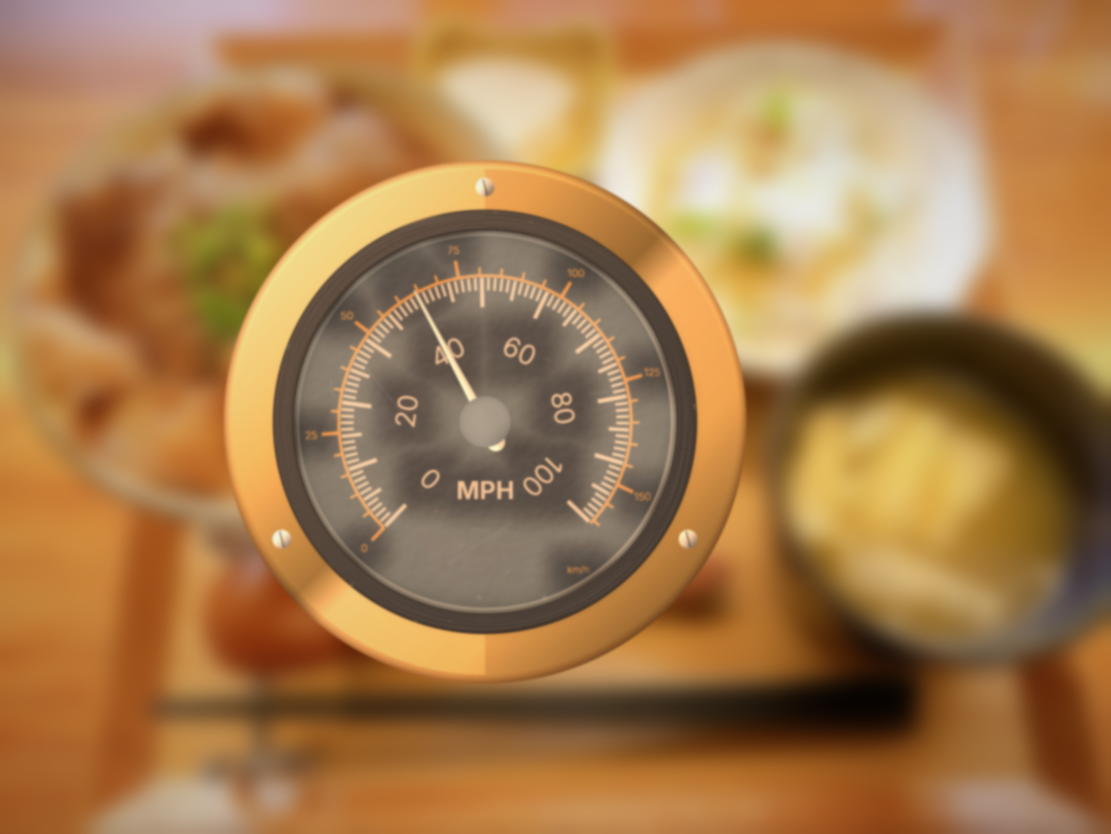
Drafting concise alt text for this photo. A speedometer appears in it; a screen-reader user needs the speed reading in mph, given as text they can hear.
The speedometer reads 40 mph
